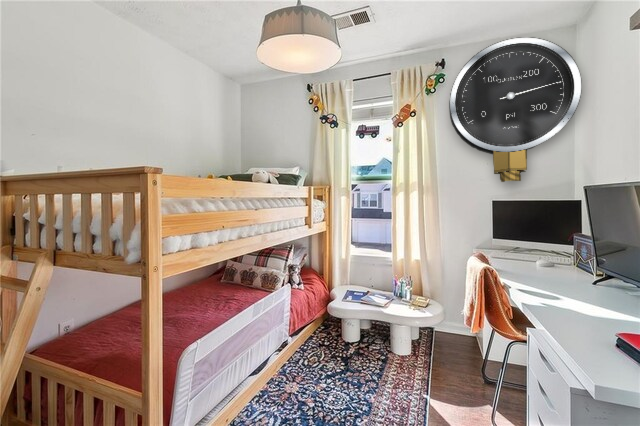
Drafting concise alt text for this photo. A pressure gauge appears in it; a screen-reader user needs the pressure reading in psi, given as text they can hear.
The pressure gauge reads 250 psi
